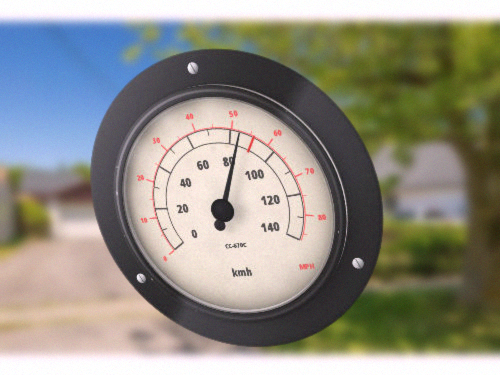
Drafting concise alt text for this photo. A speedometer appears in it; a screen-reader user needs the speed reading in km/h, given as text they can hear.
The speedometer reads 85 km/h
